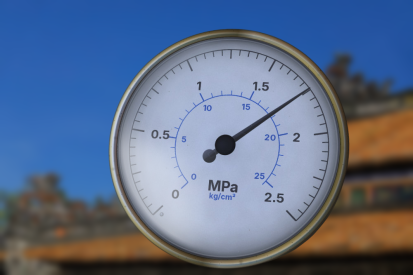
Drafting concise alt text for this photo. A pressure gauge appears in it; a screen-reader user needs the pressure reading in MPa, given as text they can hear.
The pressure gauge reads 1.75 MPa
